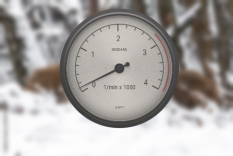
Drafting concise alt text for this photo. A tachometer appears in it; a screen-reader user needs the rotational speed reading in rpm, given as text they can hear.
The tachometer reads 100 rpm
